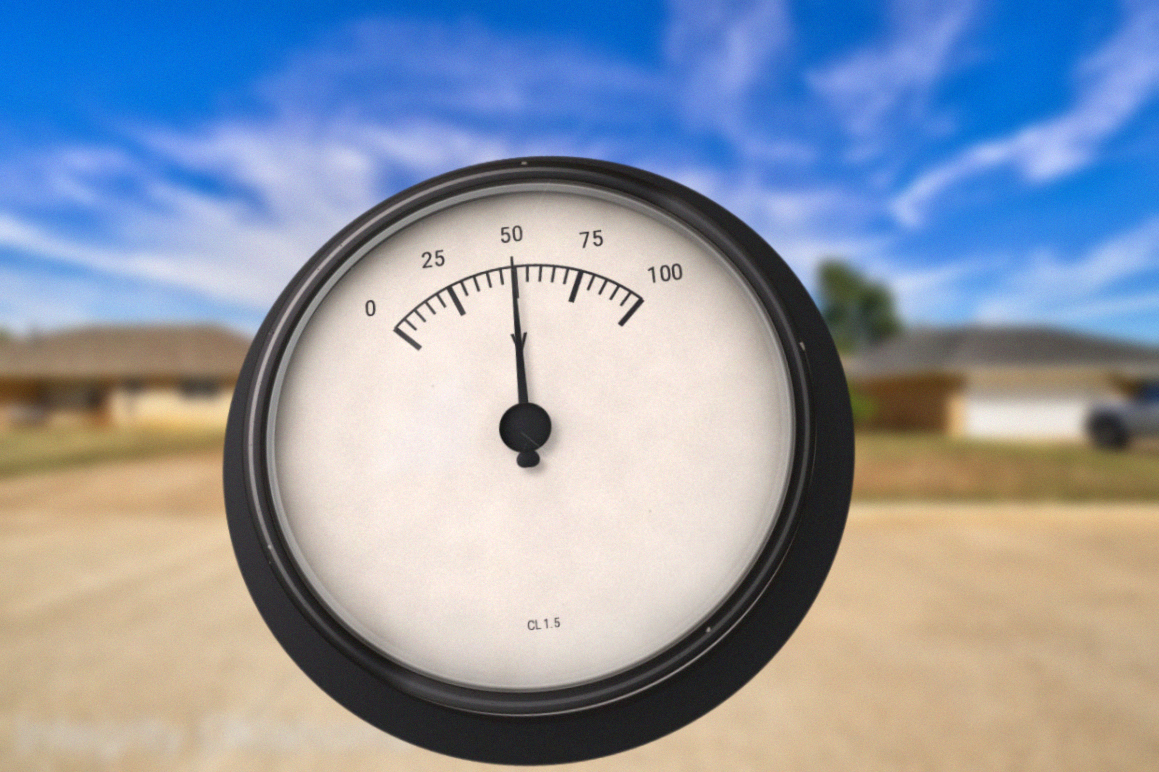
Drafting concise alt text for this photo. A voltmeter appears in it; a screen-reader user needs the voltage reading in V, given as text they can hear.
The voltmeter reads 50 V
